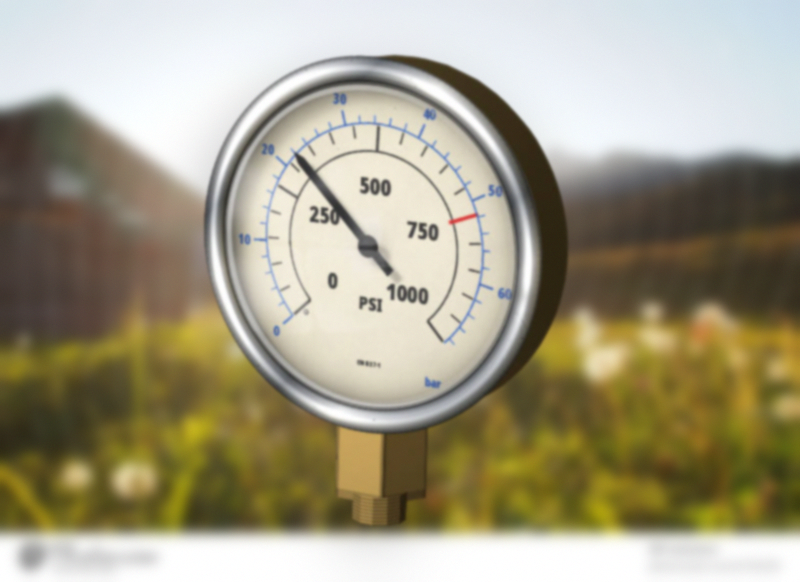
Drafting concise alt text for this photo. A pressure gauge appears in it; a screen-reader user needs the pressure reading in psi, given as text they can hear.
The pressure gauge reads 325 psi
